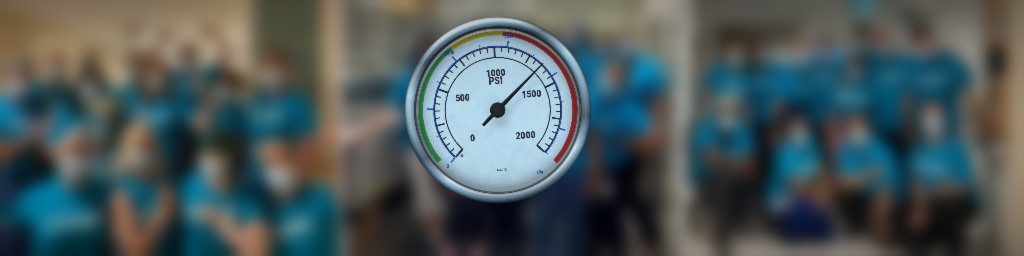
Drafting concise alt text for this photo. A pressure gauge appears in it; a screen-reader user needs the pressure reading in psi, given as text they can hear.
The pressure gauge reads 1350 psi
